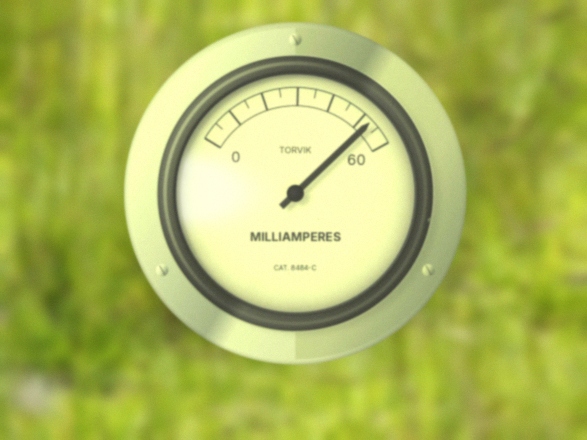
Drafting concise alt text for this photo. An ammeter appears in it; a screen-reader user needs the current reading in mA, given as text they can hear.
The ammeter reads 52.5 mA
